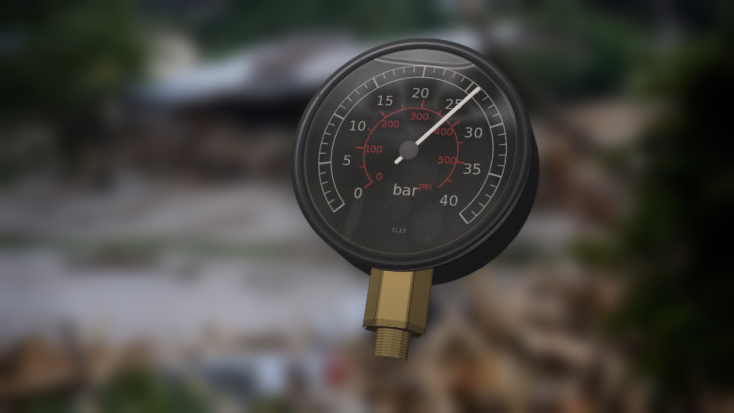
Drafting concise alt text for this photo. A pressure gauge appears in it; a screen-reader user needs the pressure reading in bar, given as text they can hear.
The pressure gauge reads 26 bar
